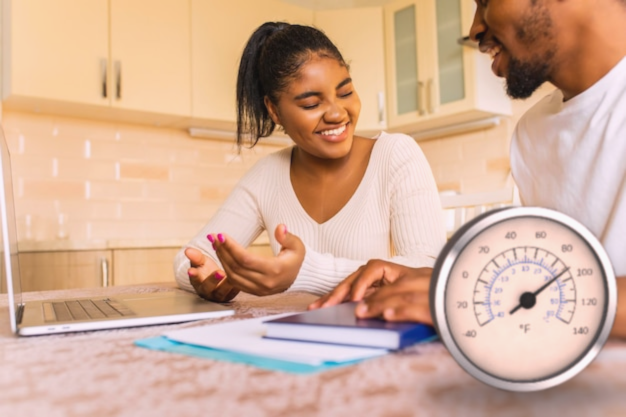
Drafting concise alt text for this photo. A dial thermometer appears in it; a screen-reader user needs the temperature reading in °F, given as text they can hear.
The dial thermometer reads 90 °F
